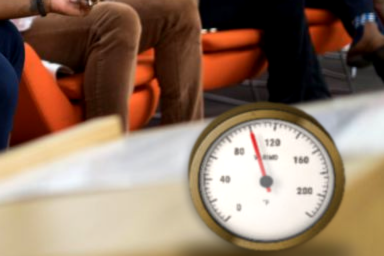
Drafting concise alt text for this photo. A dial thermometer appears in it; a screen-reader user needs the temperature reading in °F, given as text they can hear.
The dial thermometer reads 100 °F
